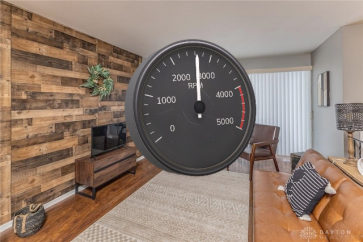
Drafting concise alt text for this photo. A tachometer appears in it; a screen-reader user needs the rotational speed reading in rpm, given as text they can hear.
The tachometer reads 2600 rpm
